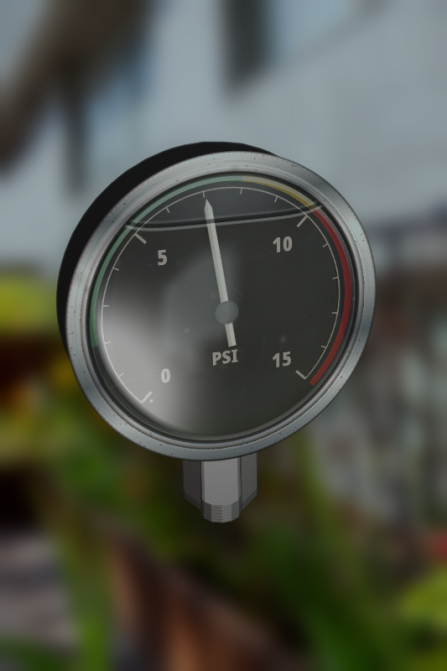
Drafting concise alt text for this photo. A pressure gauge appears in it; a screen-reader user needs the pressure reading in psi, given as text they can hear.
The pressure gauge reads 7 psi
